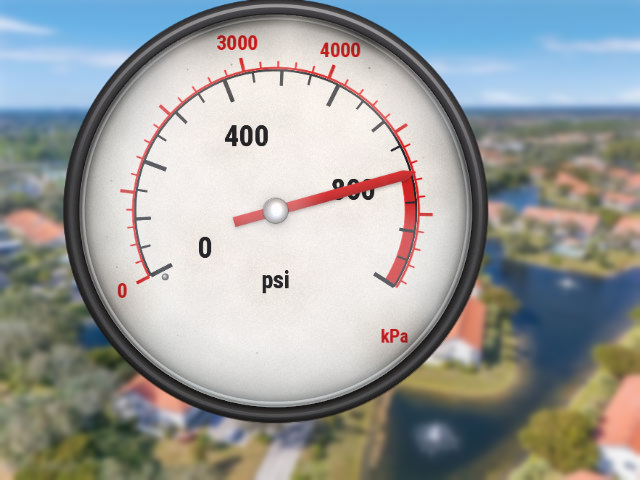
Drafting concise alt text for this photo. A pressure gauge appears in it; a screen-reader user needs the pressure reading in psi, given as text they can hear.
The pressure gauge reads 800 psi
